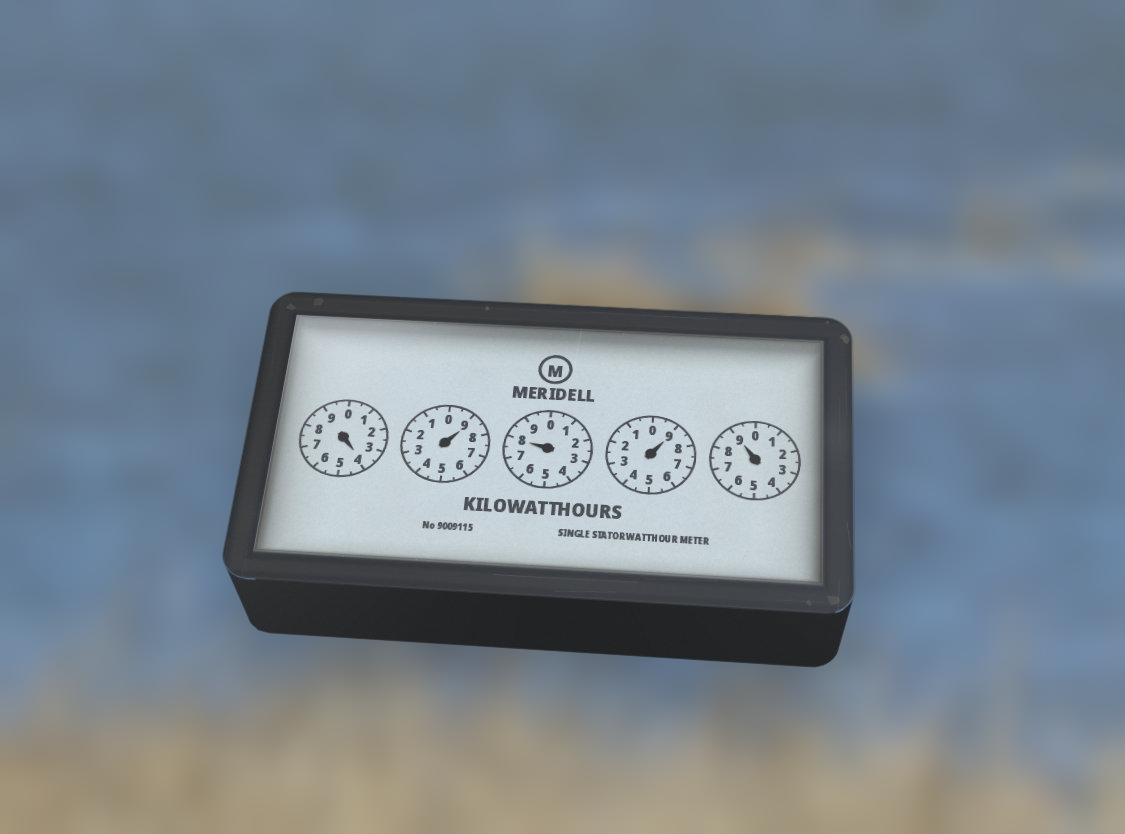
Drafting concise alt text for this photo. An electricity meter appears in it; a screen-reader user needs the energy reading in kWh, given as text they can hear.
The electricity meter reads 38789 kWh
